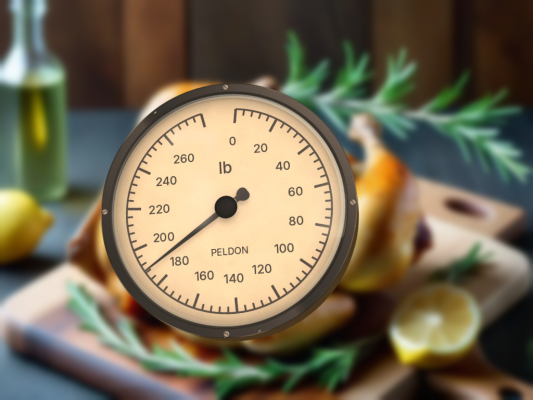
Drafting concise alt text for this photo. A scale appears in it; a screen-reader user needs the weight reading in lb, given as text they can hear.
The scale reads 188 lb
